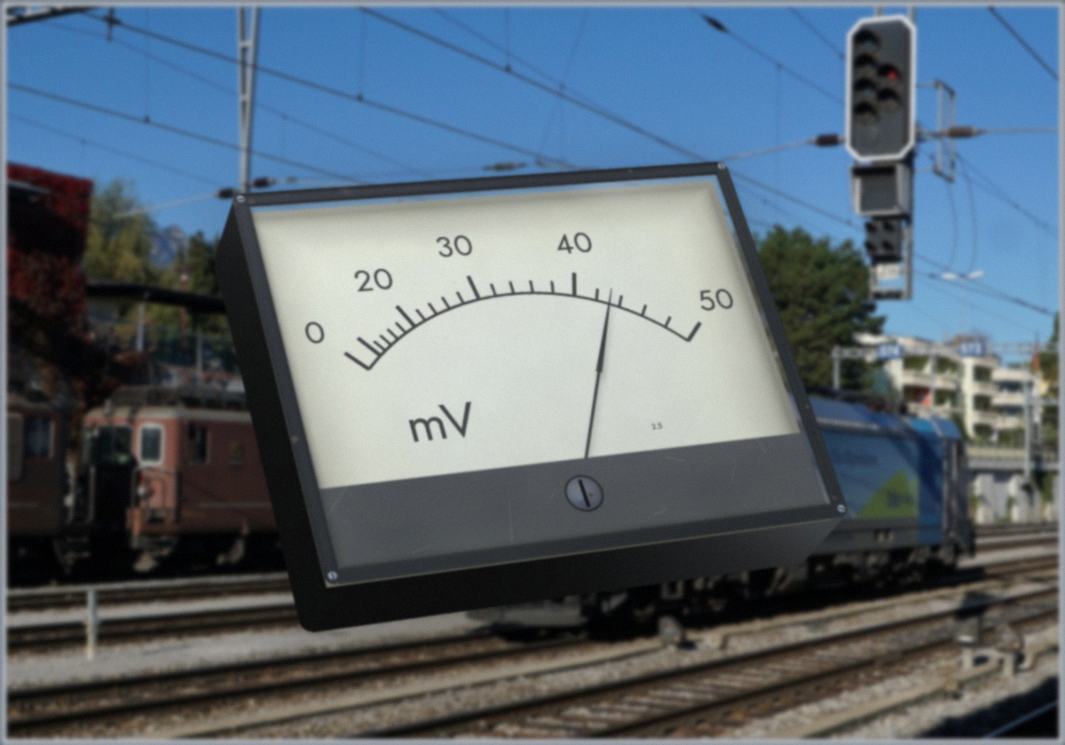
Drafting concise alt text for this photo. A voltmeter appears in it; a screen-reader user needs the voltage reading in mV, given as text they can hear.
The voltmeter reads 43 mV
